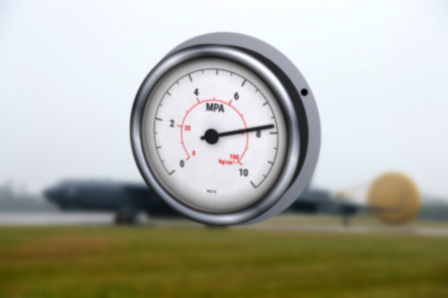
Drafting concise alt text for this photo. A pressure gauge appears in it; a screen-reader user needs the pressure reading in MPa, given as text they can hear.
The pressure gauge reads 7.75 MPa
